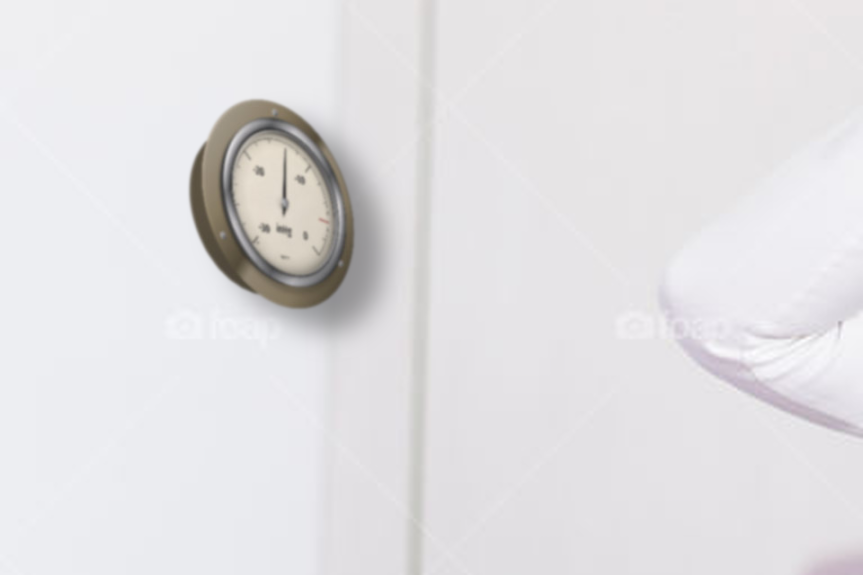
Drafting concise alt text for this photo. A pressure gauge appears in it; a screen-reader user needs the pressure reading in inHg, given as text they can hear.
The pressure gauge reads -14 inHg
